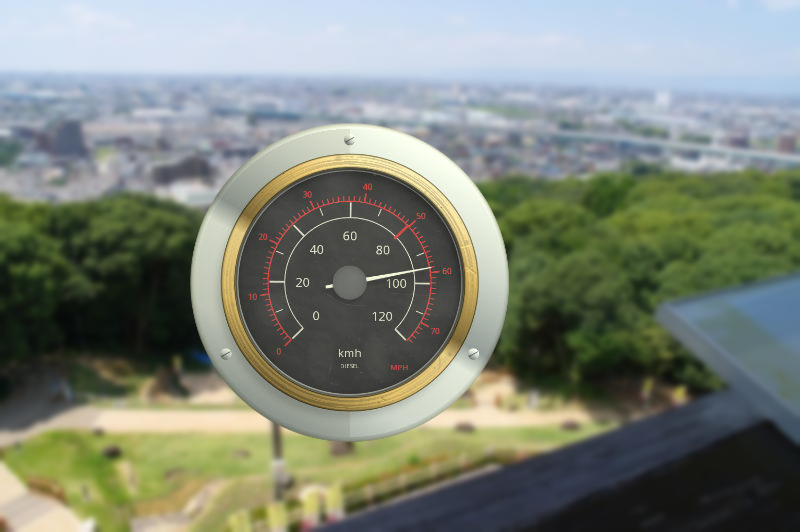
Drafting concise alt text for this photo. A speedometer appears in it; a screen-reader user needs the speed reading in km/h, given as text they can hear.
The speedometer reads 95 km/h
